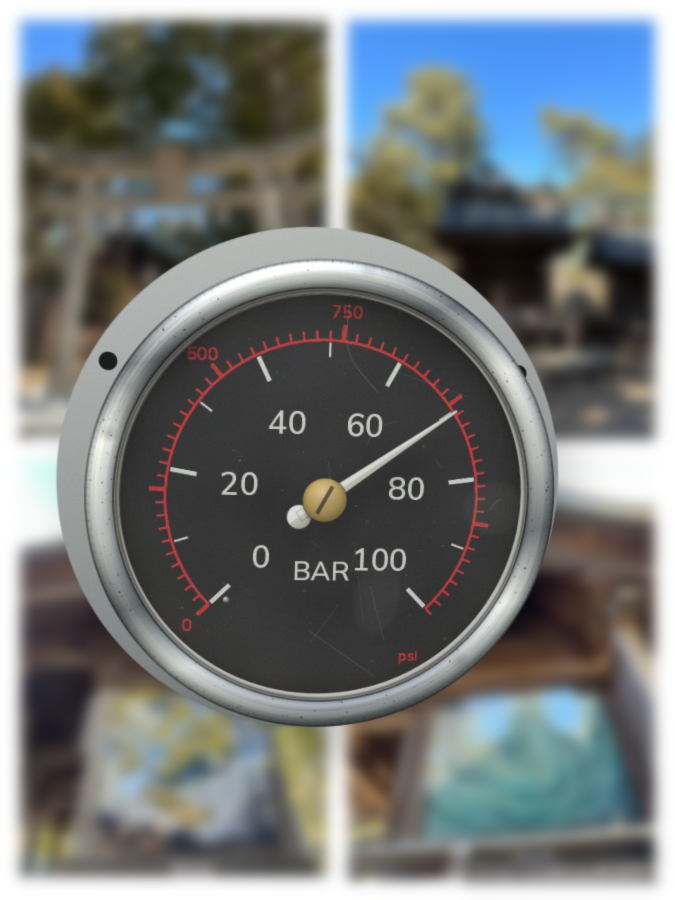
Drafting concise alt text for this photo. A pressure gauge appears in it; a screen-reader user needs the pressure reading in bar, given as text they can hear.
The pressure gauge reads 70 bar
